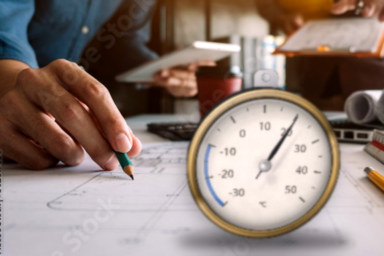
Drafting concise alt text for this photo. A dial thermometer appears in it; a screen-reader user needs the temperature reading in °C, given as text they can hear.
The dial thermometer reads 20 °C
